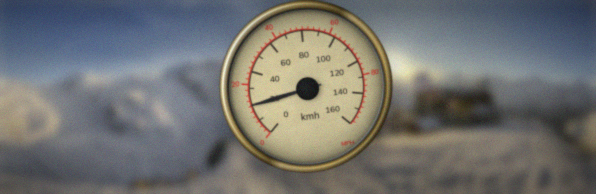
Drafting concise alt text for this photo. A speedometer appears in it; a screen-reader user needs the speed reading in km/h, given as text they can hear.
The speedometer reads 20 km/h
